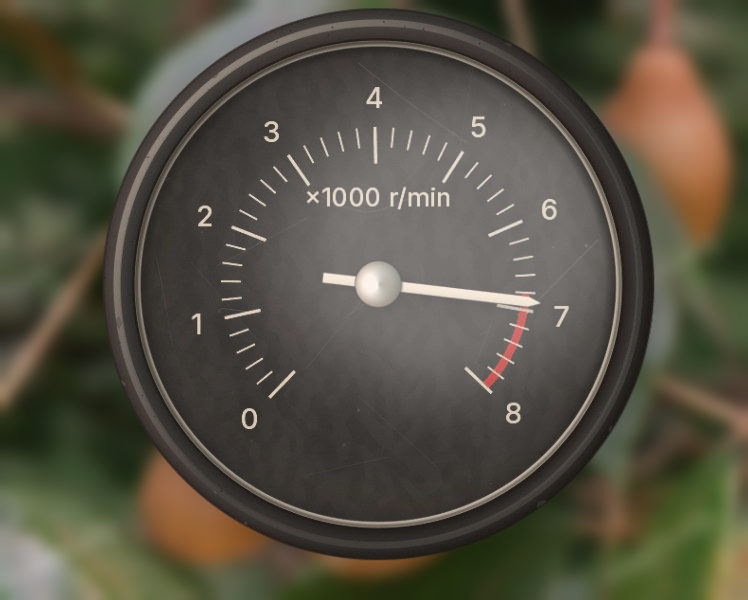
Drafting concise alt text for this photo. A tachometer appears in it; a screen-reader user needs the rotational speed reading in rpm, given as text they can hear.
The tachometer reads 6900 rpm
